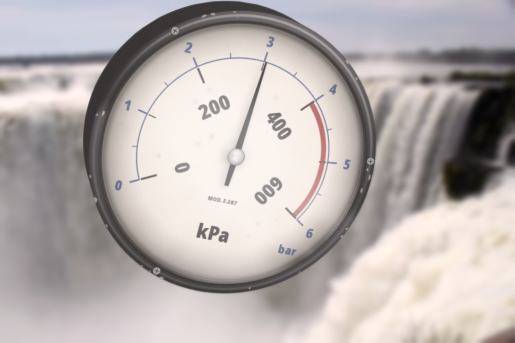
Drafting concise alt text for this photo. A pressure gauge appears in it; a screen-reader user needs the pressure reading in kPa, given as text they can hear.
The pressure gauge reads 300 kPa
